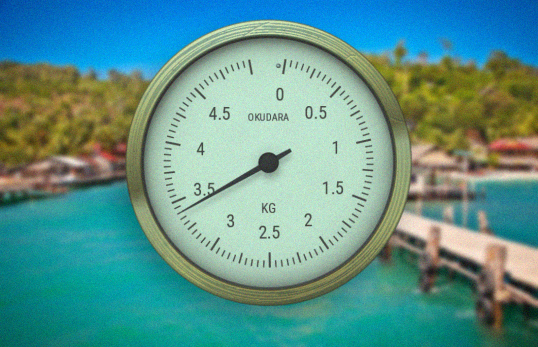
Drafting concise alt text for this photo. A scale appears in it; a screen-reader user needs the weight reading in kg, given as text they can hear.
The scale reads 3.4 kg
